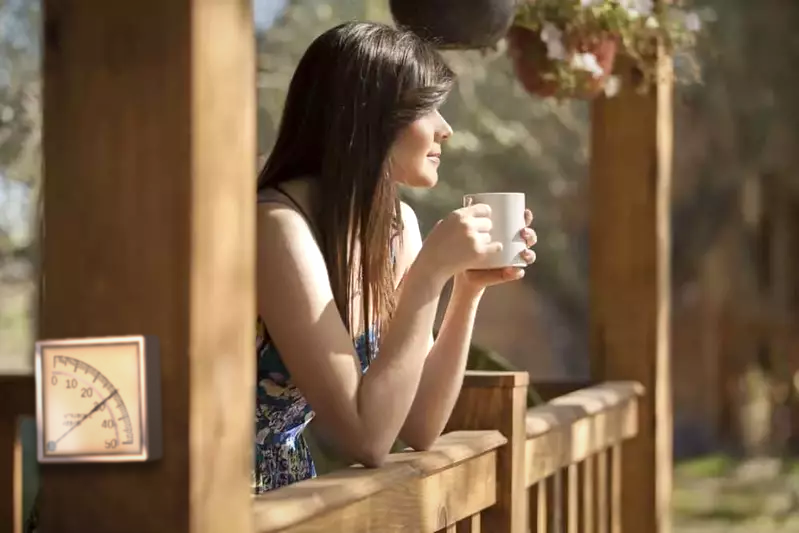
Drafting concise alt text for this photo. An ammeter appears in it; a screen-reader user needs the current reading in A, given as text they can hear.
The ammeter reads 30 A
